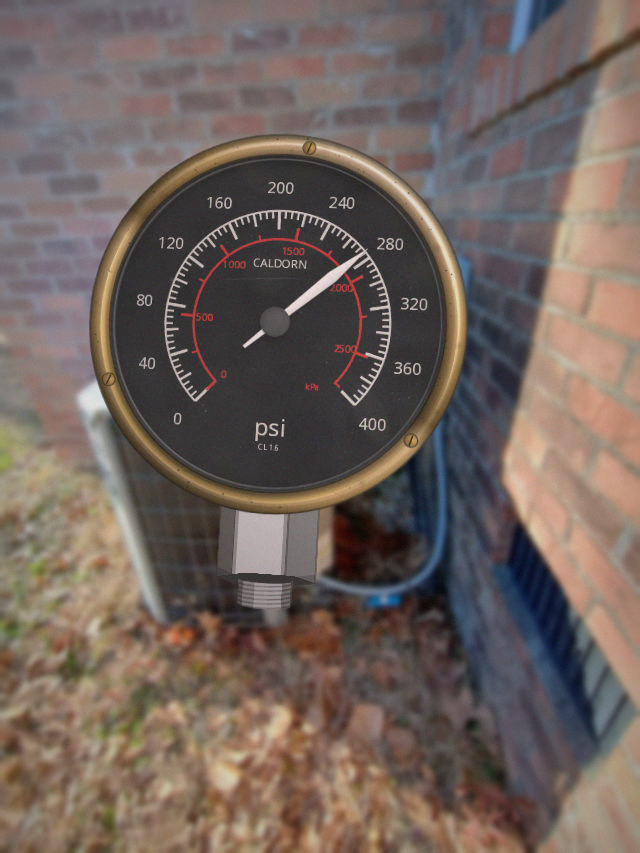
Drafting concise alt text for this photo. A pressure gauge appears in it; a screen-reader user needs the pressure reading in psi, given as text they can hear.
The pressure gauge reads 275 psi
